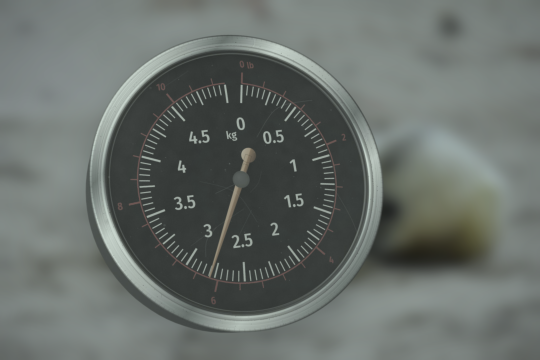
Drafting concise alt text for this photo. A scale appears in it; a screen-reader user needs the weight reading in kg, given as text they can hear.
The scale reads 2.8 kg
